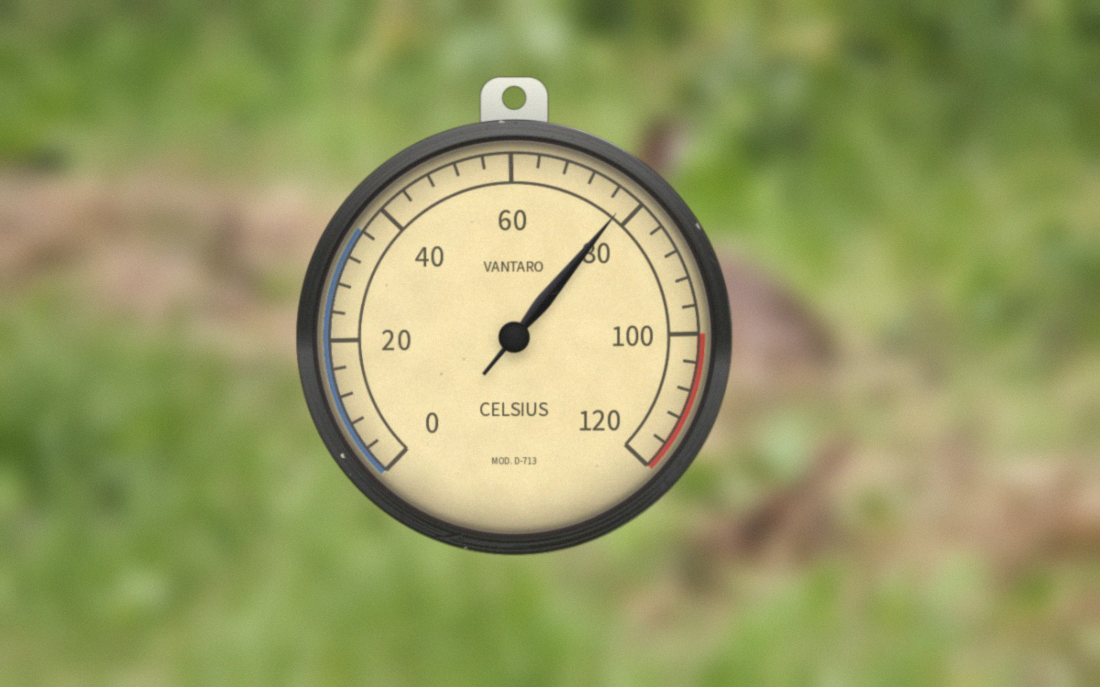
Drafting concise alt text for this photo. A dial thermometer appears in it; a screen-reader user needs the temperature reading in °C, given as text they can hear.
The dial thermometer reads 78 °C
